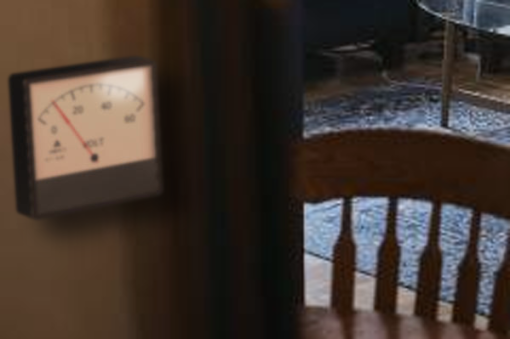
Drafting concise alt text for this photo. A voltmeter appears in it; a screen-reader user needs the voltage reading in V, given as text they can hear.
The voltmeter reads 10 V
